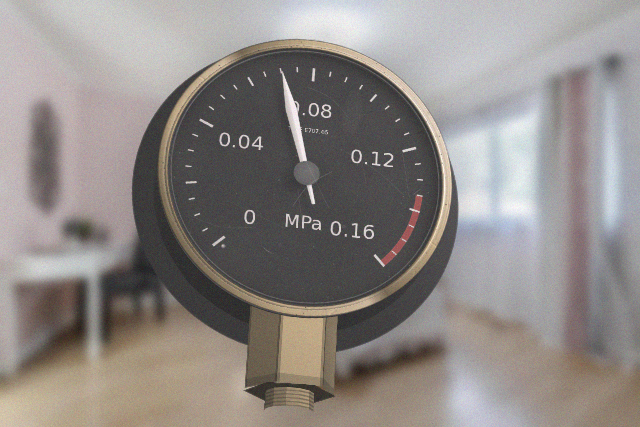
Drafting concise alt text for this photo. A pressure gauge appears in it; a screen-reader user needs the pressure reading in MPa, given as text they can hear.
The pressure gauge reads 0.07 MPa
